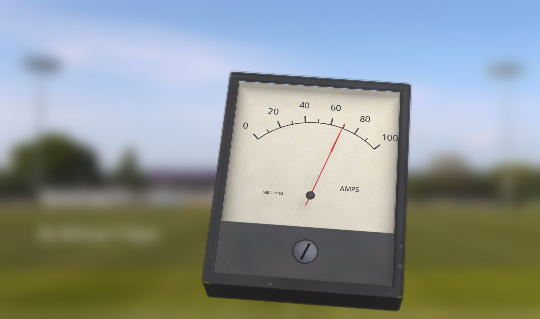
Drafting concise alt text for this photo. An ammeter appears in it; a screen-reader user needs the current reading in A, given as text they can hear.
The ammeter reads 70 A
